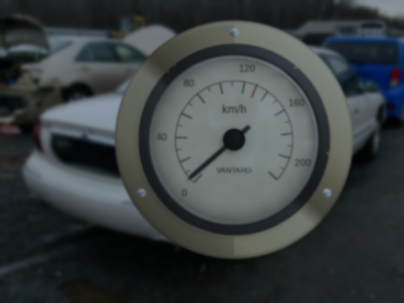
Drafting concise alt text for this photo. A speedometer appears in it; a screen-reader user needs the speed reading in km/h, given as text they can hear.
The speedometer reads 5 km/h
